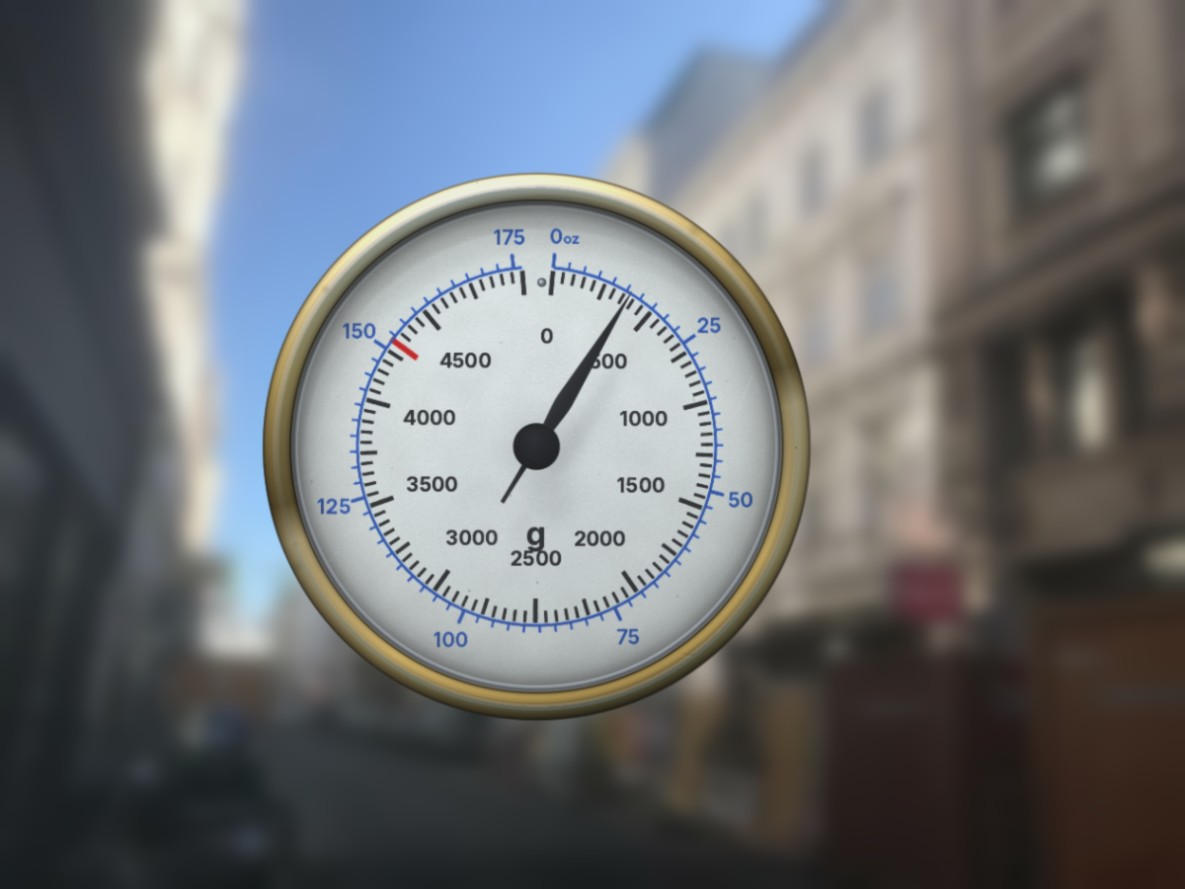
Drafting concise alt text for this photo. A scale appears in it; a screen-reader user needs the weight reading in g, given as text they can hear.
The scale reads 375 g
